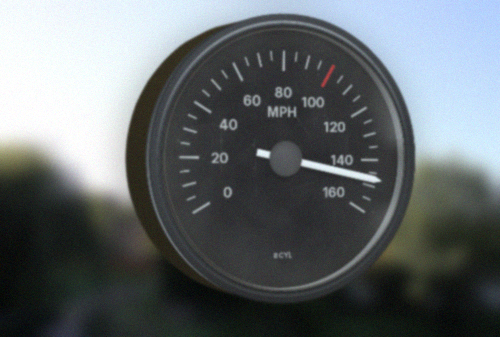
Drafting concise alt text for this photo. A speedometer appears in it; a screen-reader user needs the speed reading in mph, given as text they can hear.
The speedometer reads 147.5 mph
